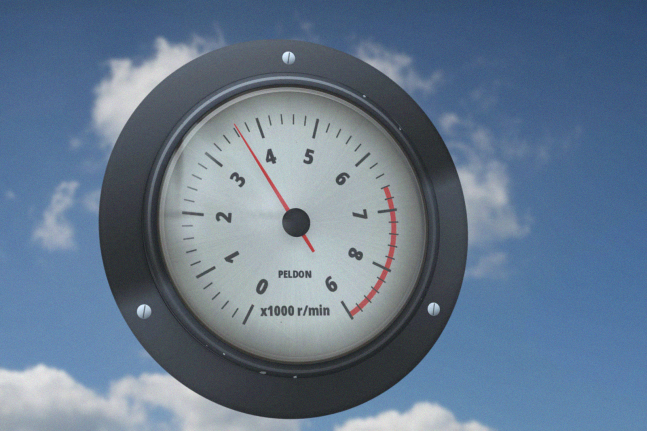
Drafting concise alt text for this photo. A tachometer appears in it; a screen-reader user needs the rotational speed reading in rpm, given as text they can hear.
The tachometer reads 3600 rpm
